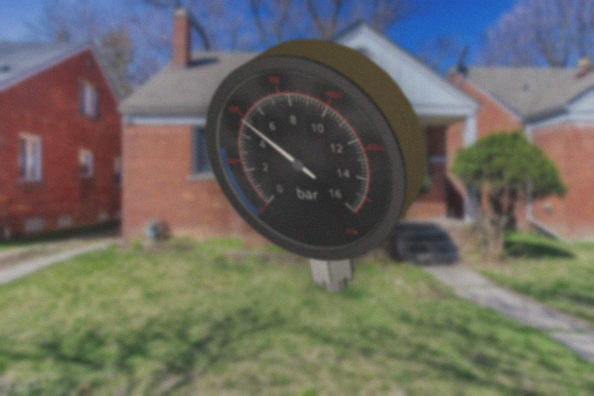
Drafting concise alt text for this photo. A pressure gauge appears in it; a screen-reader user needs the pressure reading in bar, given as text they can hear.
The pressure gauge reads 5 bar
